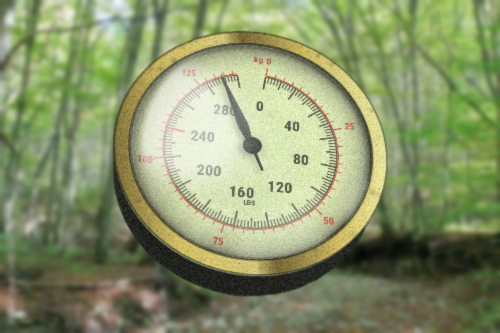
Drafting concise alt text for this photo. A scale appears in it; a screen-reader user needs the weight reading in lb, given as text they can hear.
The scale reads 290 lb
